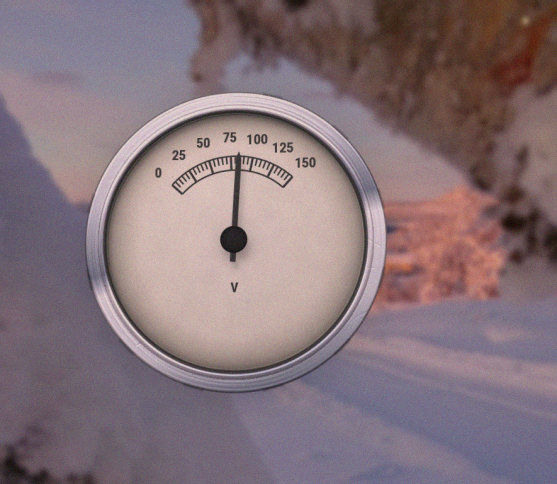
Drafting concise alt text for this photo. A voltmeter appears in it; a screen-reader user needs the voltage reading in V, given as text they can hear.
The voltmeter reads 85 V
